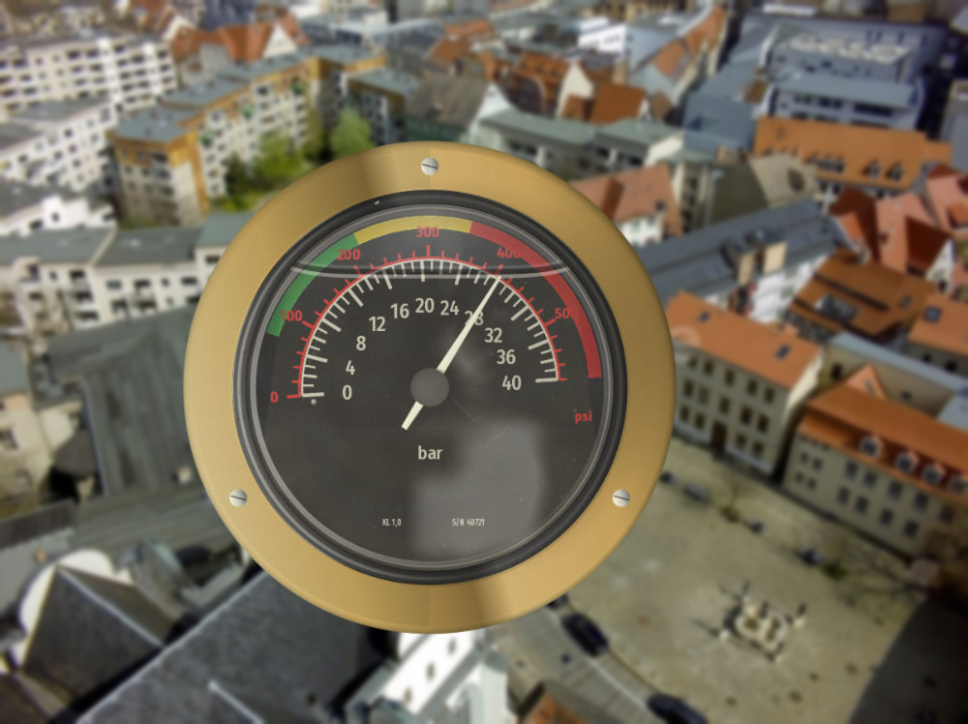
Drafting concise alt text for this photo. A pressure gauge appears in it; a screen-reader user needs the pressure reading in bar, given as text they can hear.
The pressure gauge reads 28 bar
